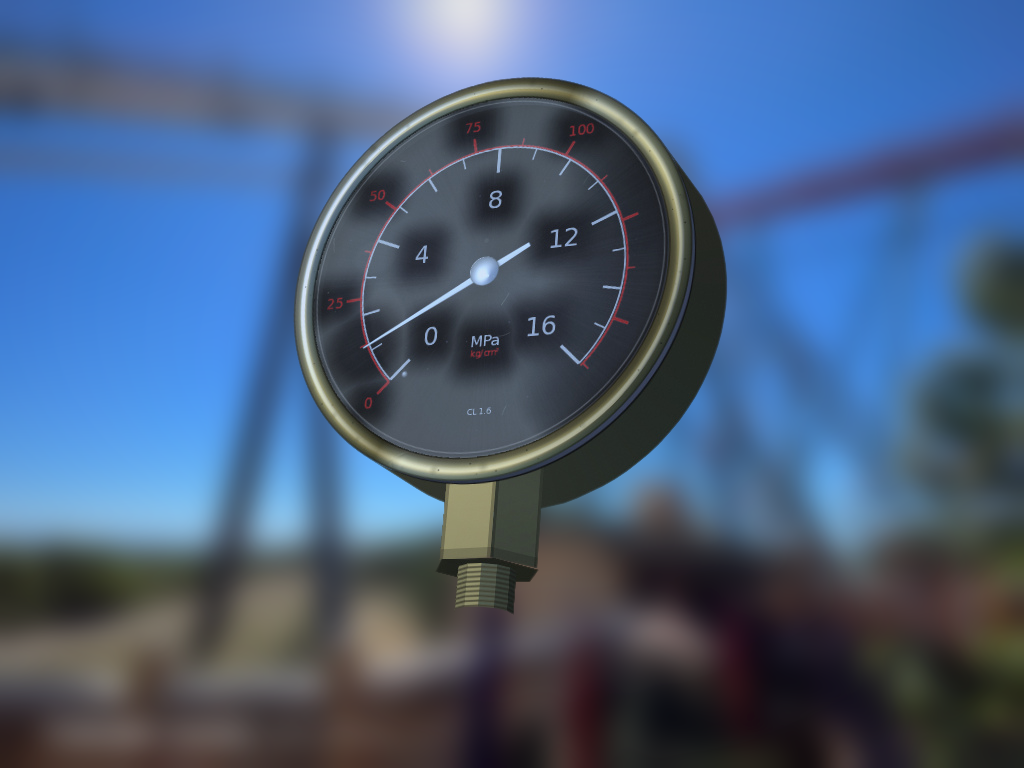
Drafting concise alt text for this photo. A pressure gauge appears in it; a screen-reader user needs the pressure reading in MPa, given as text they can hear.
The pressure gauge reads 1 MPa
